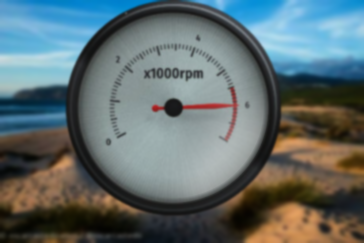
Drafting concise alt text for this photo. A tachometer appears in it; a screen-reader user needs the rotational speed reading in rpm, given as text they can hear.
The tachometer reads 6000 rpm
